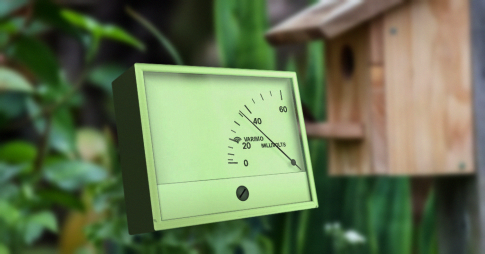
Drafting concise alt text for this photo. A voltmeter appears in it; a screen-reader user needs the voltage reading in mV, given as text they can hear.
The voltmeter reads 35 mV
